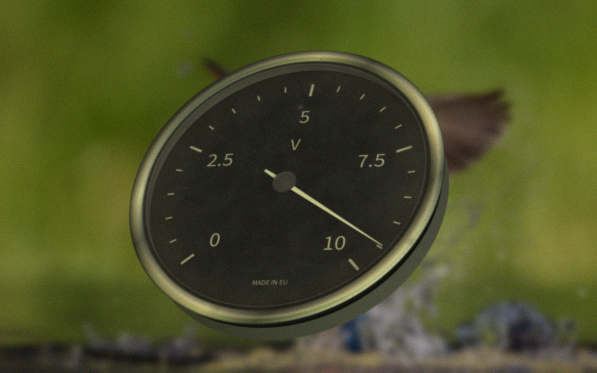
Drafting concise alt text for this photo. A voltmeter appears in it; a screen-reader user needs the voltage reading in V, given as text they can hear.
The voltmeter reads 9.5 V
